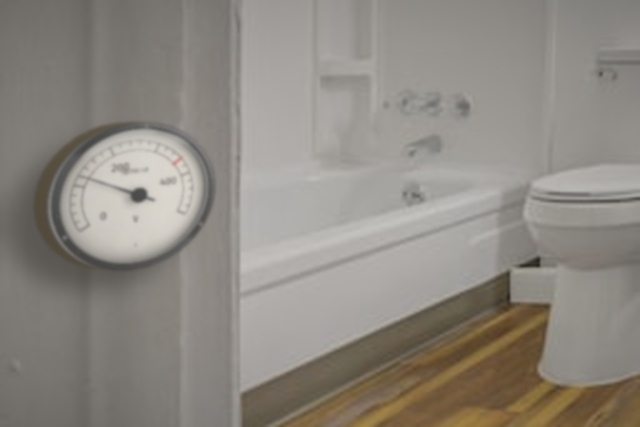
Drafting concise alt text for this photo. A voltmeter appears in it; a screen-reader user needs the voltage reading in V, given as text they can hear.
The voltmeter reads 120 V
